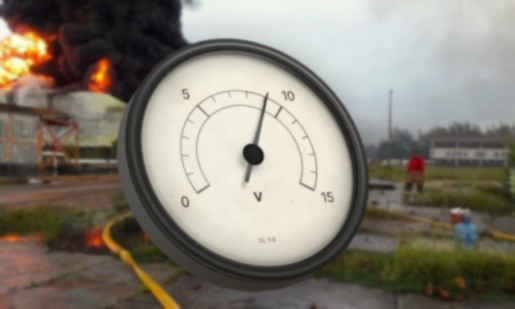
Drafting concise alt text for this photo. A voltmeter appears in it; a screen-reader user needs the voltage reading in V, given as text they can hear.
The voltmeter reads 9 V
